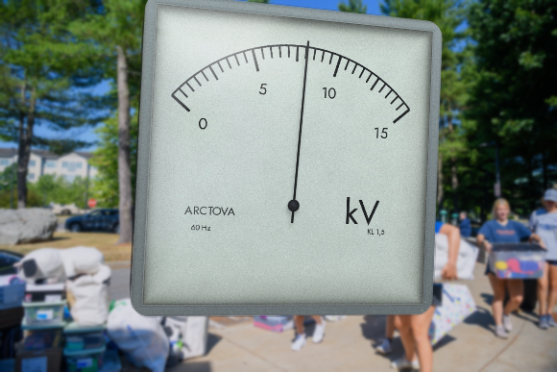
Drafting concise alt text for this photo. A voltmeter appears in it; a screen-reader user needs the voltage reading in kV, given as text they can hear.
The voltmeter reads 8 kV
